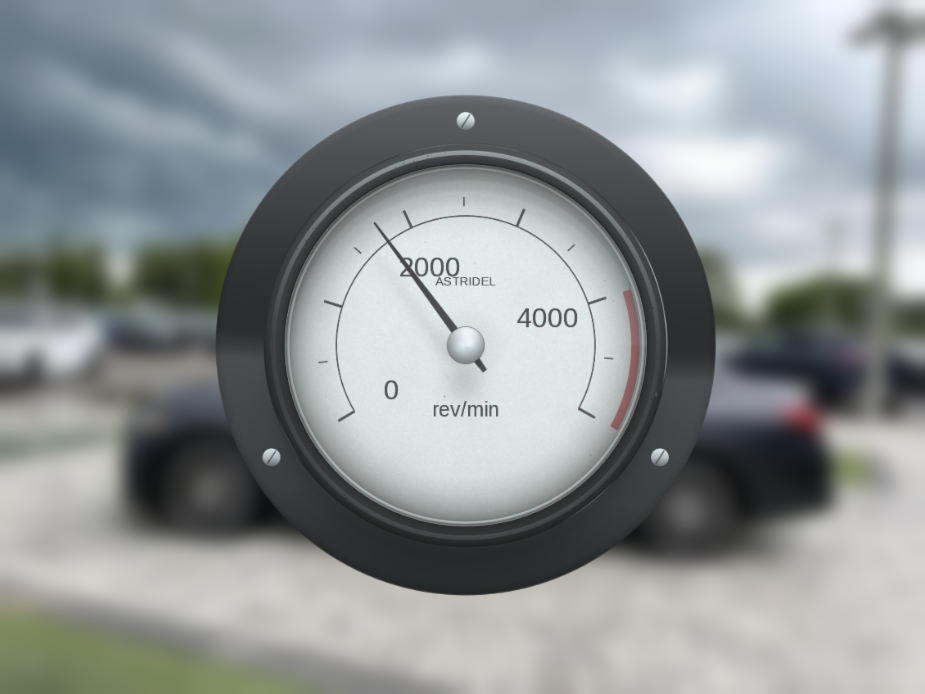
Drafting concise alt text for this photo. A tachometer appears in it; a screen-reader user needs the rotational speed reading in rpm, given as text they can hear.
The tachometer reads 1750 rpm
